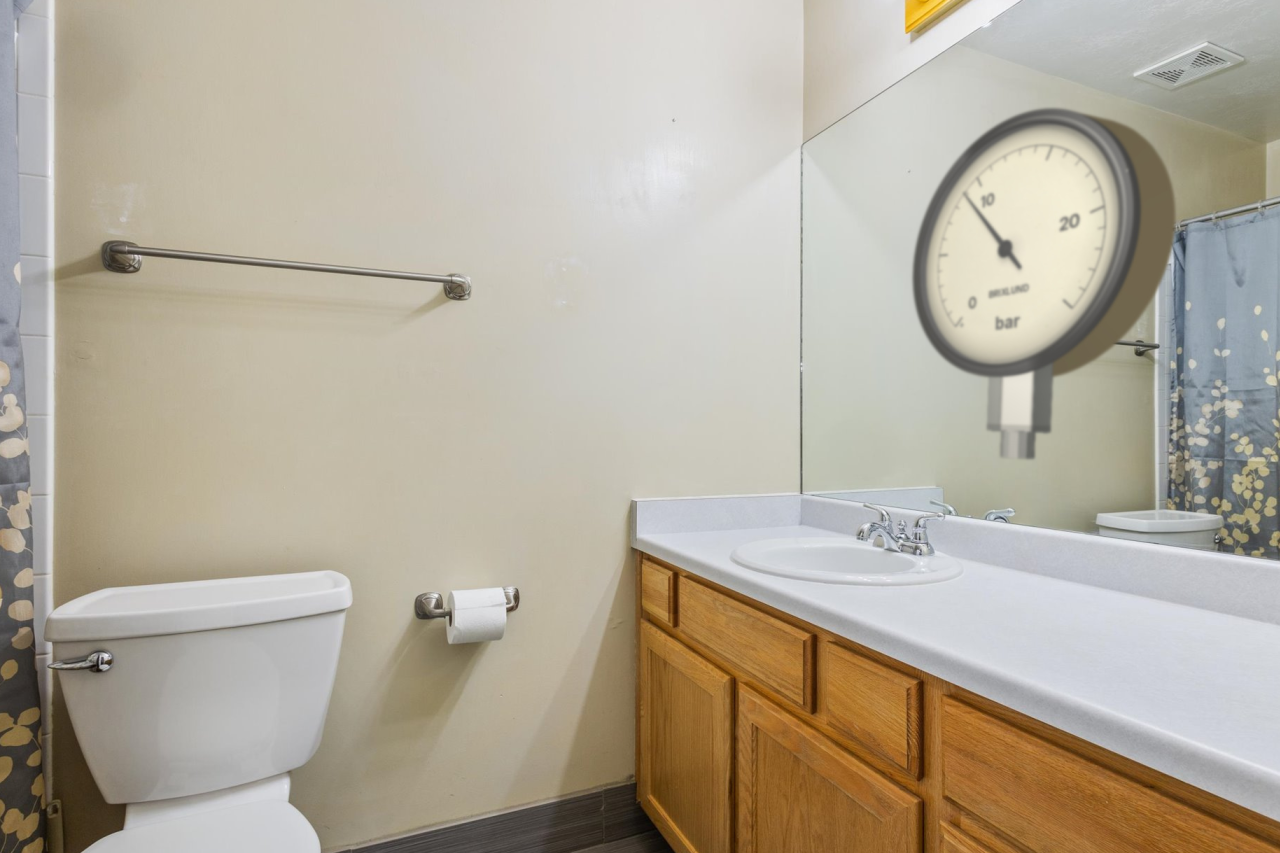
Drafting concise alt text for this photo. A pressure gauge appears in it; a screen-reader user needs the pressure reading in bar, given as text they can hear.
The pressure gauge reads 9 bar
